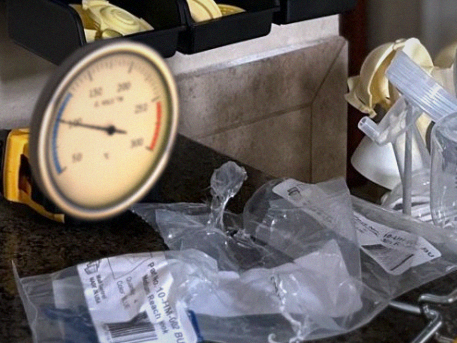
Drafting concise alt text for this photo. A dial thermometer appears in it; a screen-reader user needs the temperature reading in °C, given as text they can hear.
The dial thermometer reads 100 °C
